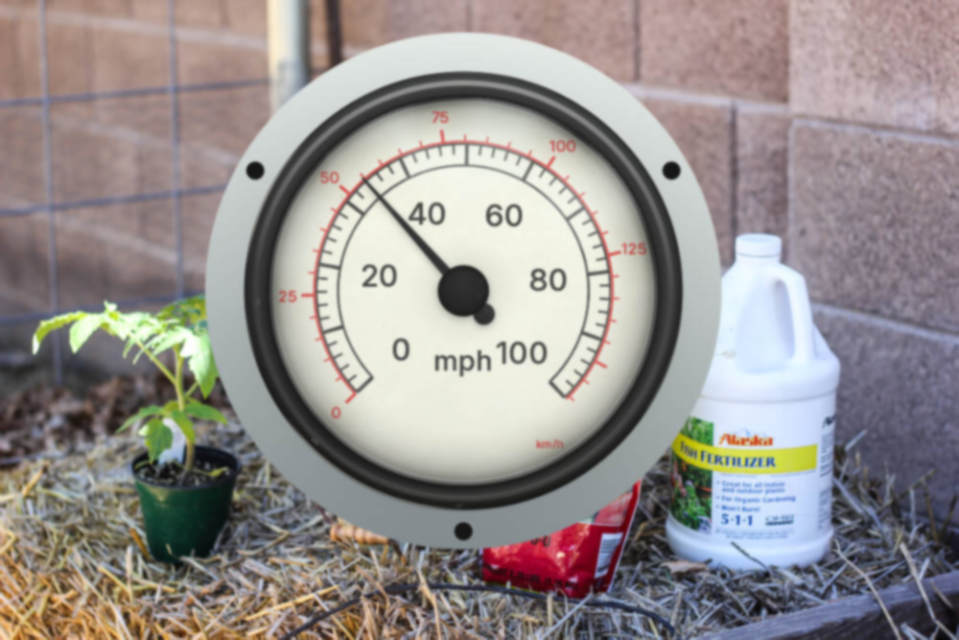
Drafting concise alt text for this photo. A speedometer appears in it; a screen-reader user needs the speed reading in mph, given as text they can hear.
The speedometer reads 34 mph
